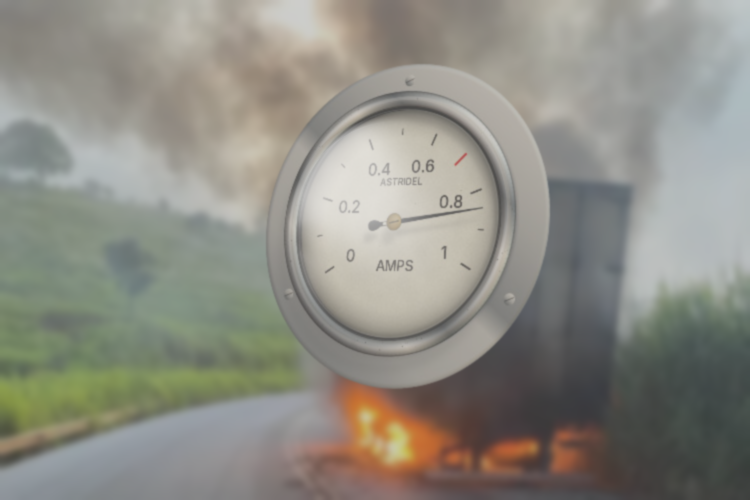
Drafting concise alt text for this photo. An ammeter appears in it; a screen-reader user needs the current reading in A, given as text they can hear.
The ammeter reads 0.85 A
